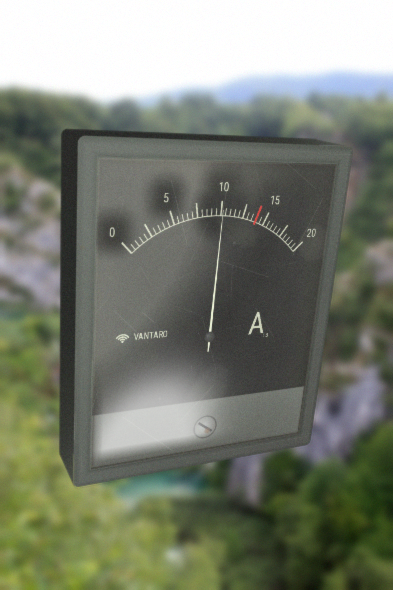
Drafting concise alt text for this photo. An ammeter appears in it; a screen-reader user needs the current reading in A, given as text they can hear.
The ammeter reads 10 A
